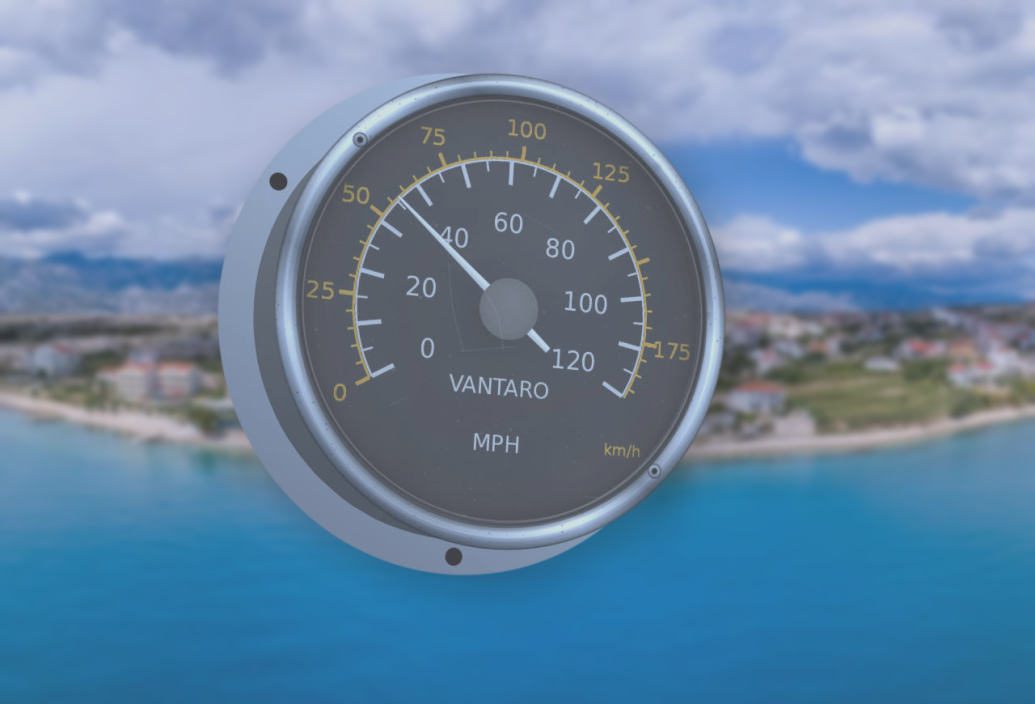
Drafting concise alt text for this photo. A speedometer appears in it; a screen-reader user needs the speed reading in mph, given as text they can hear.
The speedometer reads 35 mph
